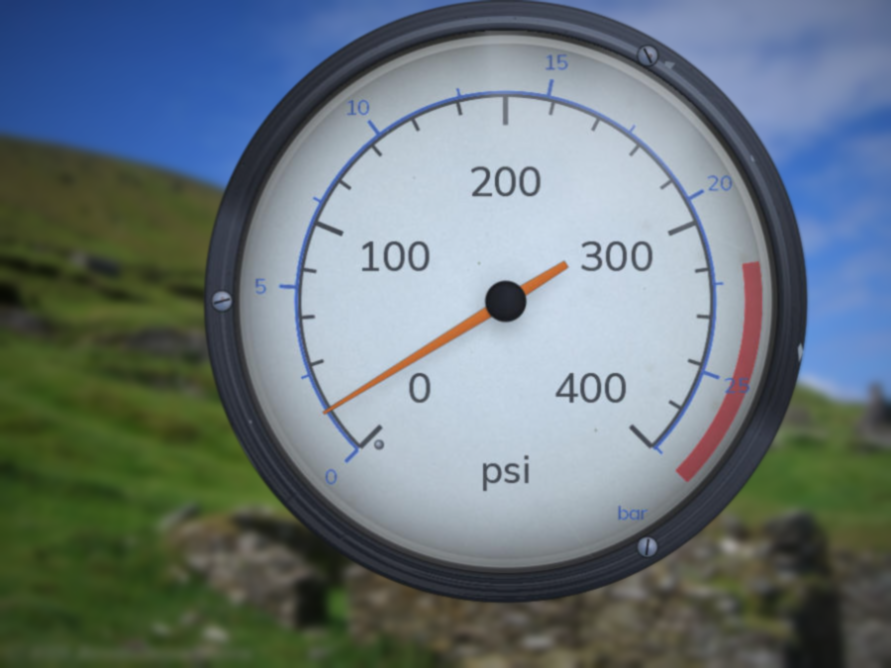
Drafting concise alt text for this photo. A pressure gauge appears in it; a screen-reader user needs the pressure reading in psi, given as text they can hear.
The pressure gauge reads 20 psi
